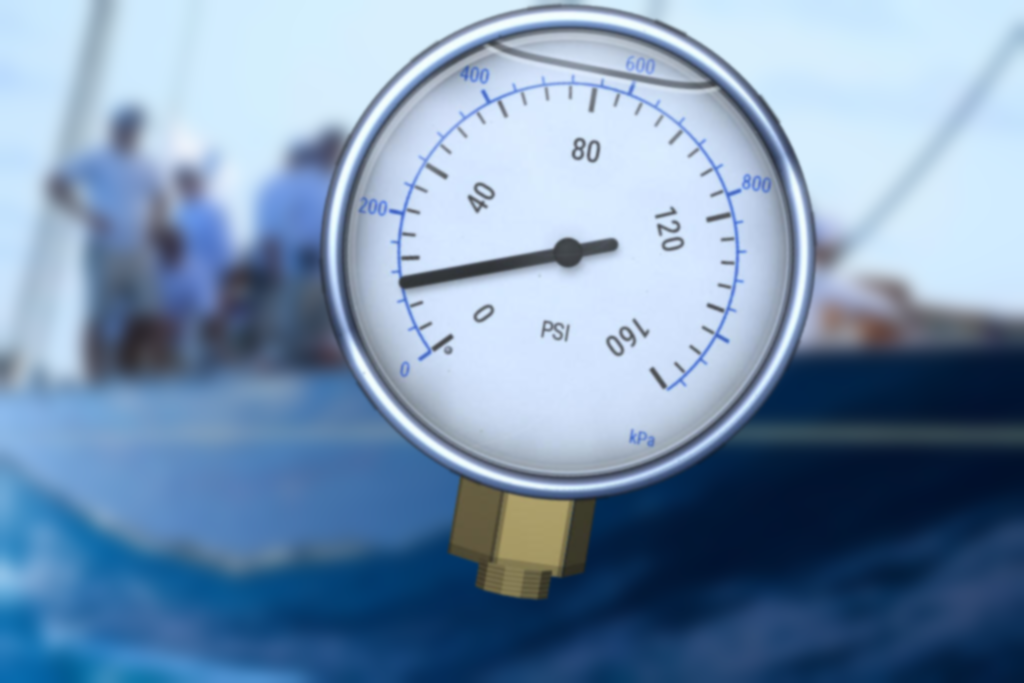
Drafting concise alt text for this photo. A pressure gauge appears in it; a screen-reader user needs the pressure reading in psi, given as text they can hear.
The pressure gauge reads 15 psi
